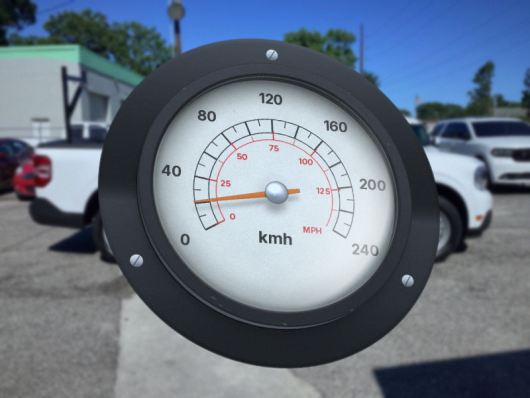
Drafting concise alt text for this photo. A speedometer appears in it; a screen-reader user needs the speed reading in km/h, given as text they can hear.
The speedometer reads 20 km/h
